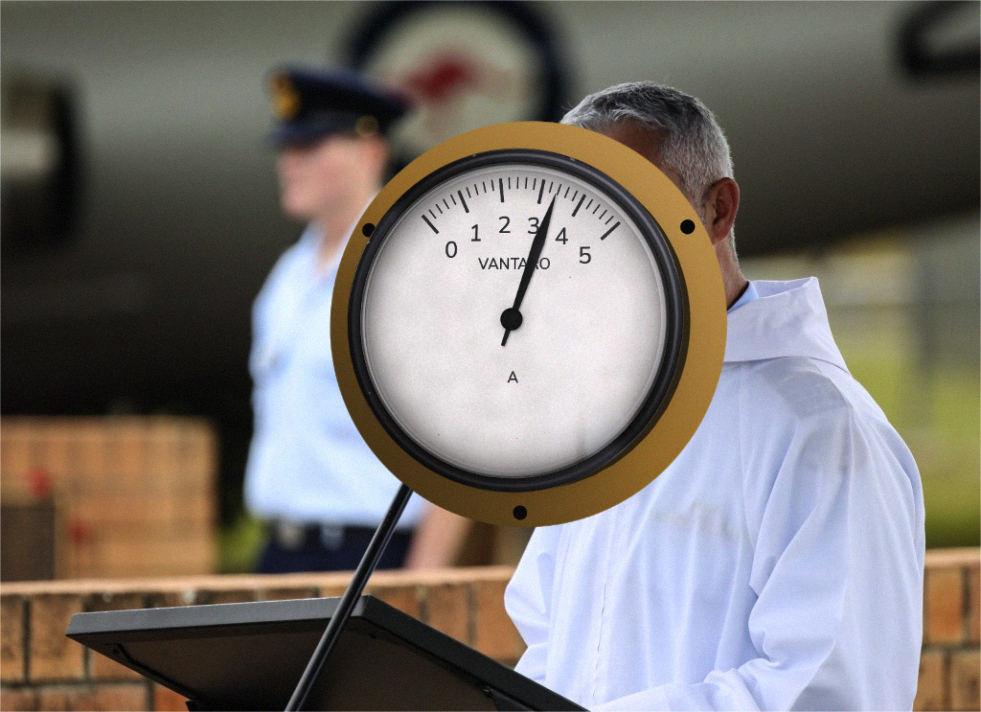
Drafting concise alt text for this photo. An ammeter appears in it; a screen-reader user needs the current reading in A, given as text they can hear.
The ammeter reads 3.4 A
